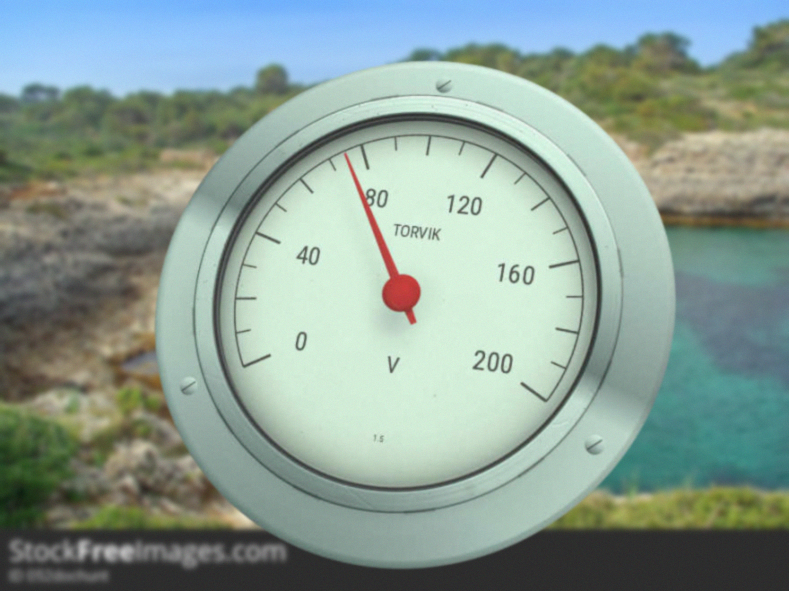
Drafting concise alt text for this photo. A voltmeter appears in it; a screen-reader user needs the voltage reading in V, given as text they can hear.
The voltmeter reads 75 V
